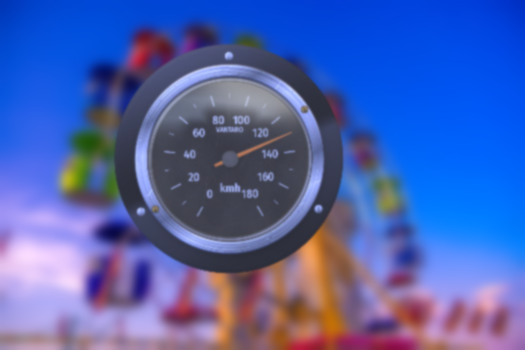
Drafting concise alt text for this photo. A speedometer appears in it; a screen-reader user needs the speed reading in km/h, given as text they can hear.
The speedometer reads 130 km/h
